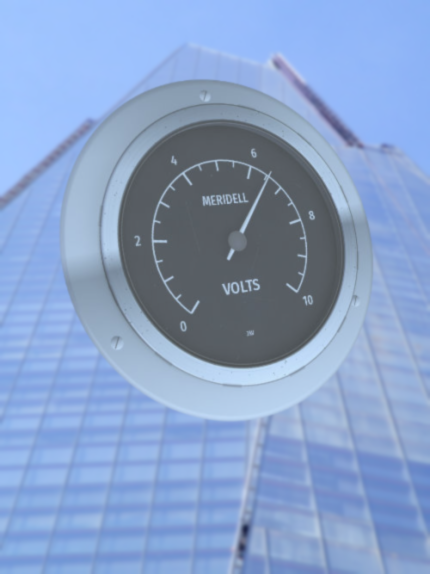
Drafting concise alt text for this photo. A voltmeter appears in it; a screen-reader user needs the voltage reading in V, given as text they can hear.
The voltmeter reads 6.5 V
